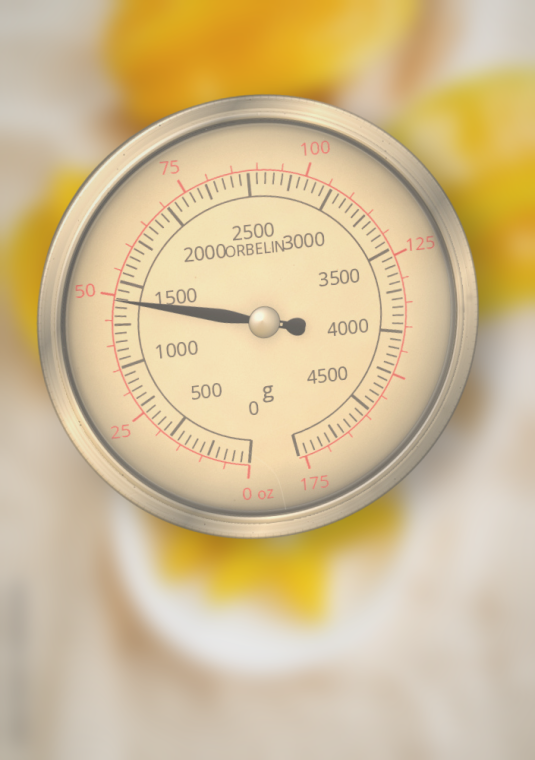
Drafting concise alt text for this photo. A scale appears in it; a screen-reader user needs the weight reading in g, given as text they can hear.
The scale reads 1400 g
